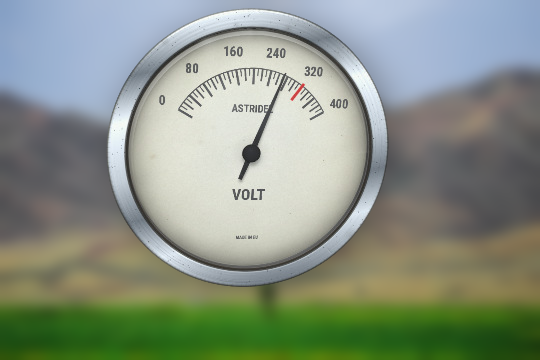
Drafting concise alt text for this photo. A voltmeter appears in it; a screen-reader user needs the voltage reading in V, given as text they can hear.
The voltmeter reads 270 V
